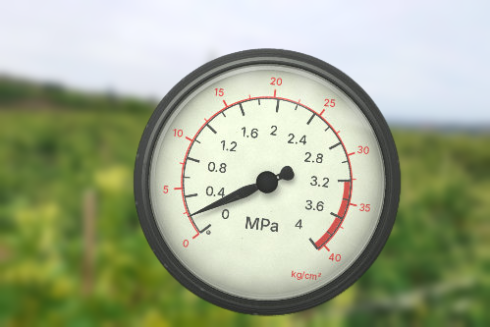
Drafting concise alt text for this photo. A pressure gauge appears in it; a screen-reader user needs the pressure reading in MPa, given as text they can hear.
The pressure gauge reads 0.2 MPa
